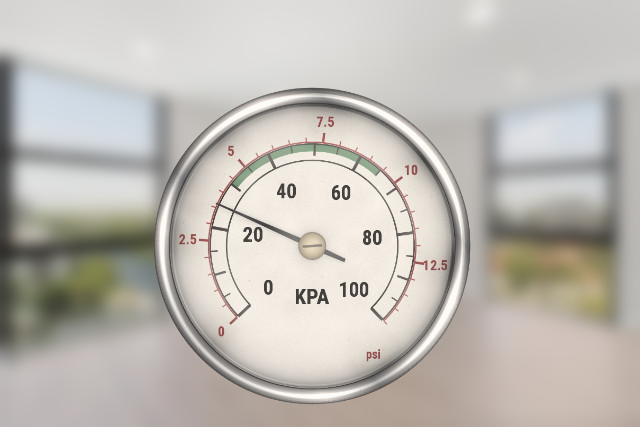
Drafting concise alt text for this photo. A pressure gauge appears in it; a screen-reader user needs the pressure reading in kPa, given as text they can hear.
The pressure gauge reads 25 kPa
